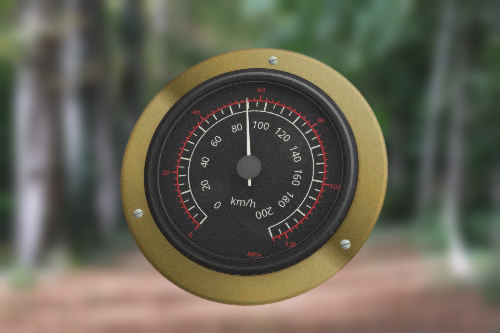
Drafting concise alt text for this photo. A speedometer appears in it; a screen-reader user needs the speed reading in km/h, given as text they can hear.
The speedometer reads 90 km/h
